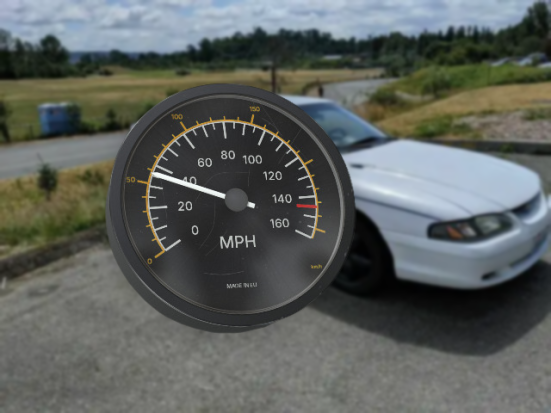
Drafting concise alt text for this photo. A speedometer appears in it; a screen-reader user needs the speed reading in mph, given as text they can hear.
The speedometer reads 35 mph
